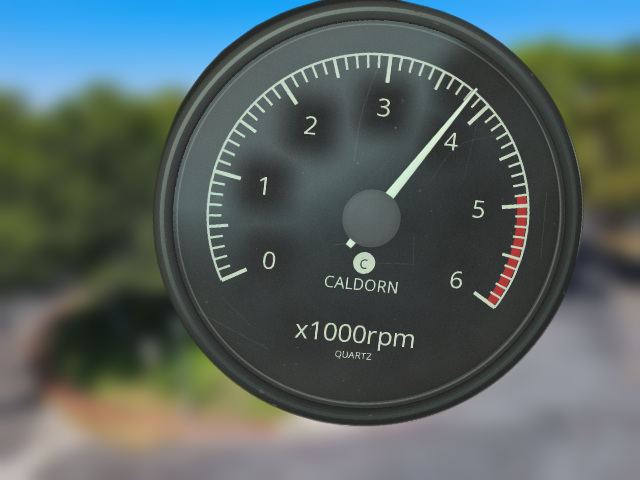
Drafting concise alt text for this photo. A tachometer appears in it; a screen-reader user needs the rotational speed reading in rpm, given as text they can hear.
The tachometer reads 3800 rpm
